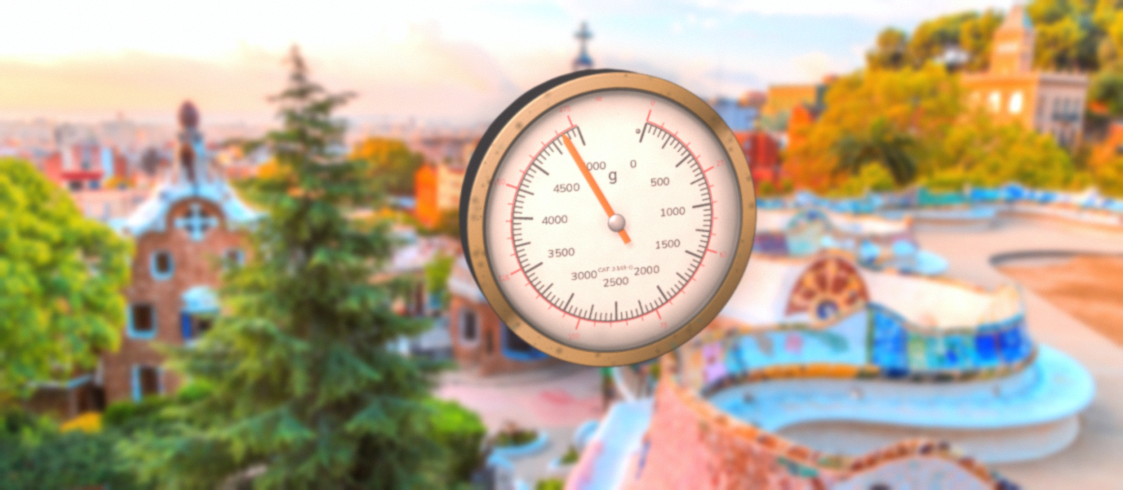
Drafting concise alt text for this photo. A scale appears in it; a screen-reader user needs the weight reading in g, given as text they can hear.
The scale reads 4850 g
